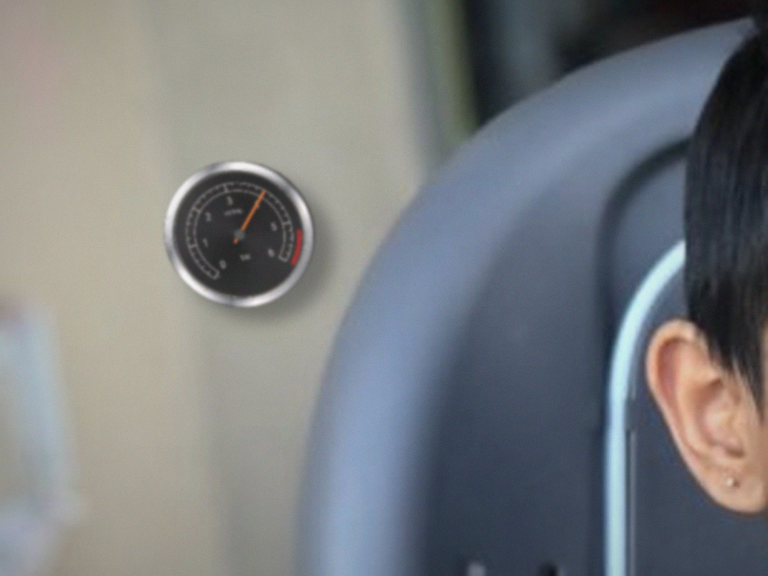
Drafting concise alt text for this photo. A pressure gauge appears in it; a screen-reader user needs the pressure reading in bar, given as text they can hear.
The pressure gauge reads 4 bar
